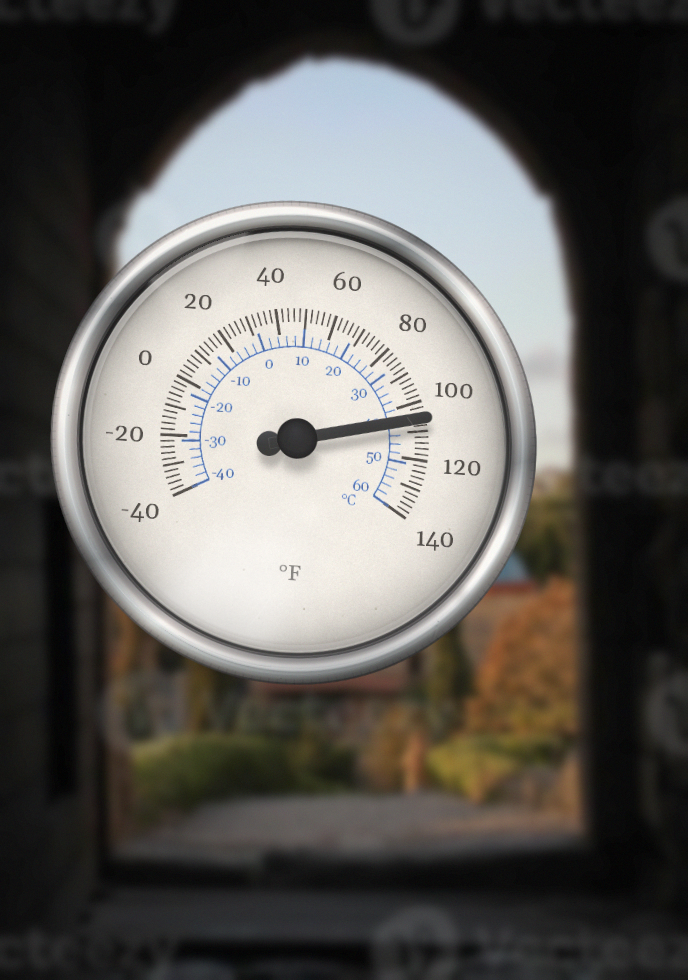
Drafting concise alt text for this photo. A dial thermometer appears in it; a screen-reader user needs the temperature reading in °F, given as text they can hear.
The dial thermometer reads 106 °F
